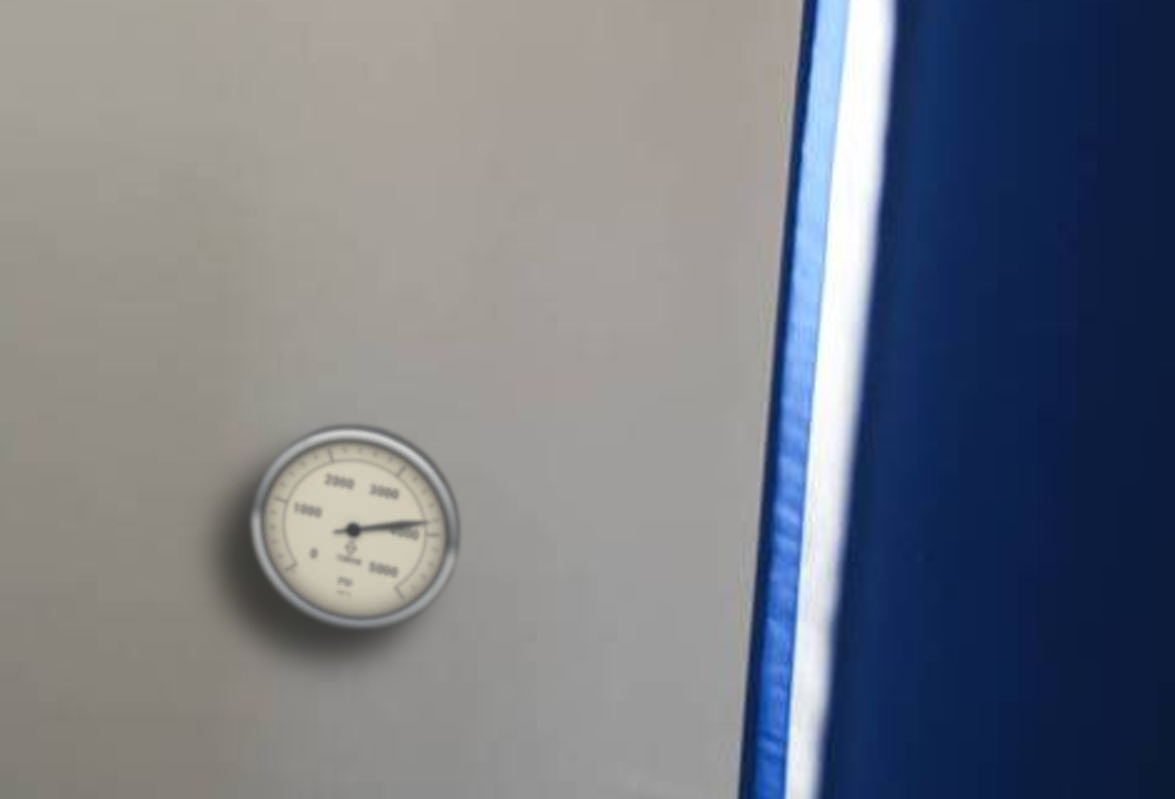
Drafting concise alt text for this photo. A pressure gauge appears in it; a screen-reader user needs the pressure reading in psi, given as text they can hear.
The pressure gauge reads 3800 psi
